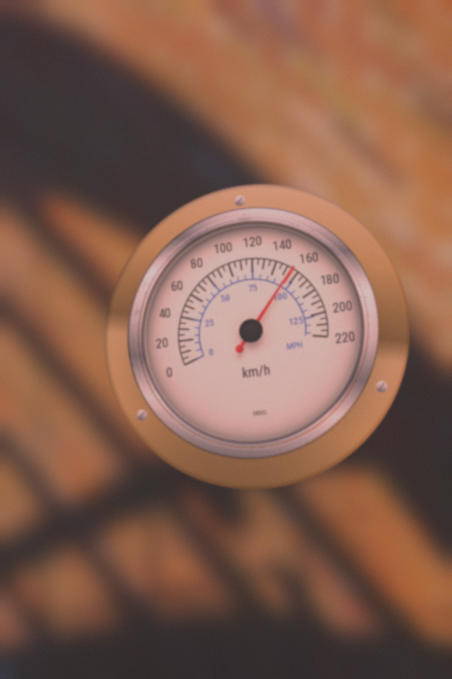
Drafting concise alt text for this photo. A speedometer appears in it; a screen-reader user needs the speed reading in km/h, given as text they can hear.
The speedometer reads 155 km/h
